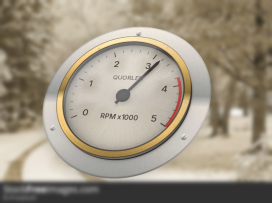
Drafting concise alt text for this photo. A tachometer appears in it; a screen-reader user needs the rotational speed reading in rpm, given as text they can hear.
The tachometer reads 3200 rpm
